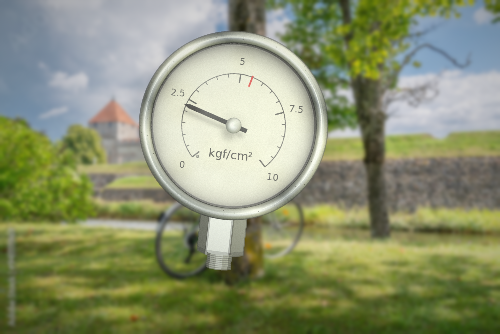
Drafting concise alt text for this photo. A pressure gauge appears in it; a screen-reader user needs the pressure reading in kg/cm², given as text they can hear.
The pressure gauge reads 2.25 kg/cm²
